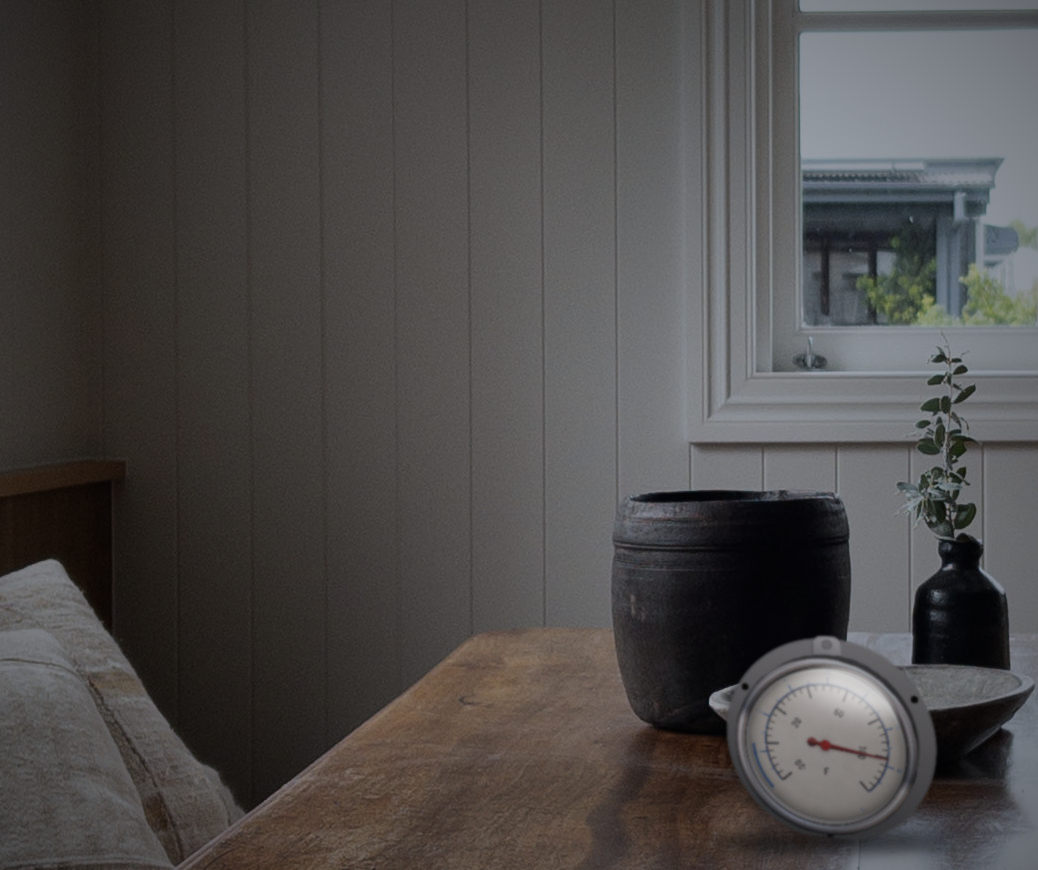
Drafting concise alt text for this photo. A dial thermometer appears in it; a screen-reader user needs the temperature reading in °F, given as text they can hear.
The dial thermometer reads 100 °F
